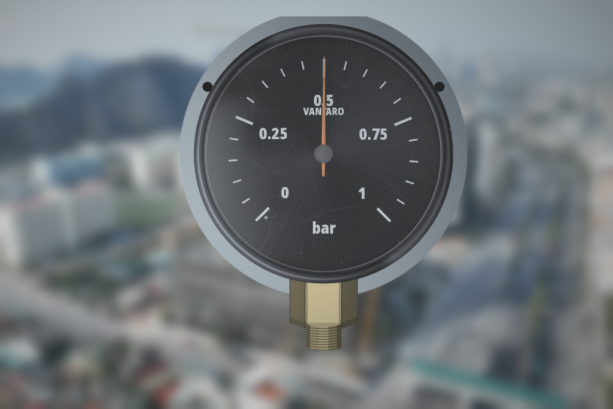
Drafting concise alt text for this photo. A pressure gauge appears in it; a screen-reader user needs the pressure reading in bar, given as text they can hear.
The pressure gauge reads 0.5 bar
